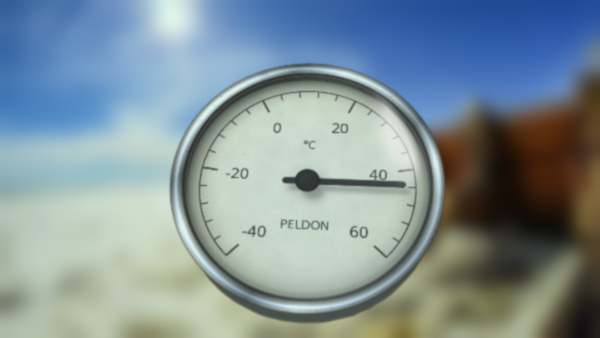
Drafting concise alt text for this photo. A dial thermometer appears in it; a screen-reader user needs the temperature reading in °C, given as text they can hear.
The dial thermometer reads 44 °C
